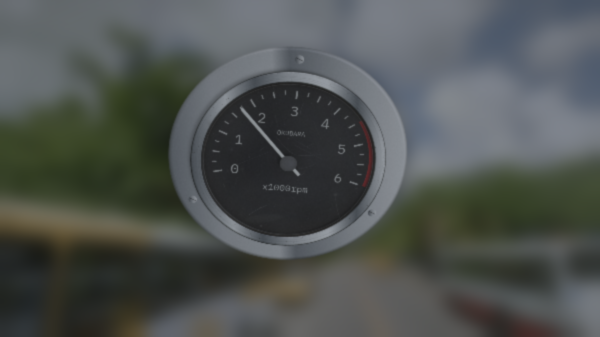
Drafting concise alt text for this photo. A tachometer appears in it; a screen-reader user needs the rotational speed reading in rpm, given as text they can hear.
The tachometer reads 1750 rpm
